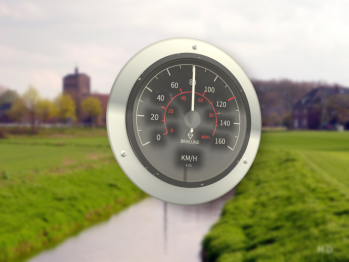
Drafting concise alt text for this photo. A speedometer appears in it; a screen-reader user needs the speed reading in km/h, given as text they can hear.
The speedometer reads 80 km/h
